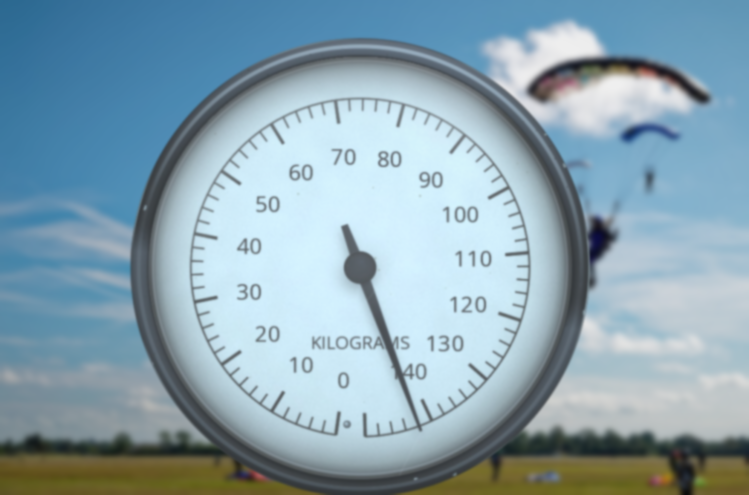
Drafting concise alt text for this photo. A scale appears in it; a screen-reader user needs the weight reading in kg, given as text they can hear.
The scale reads 142 kg
